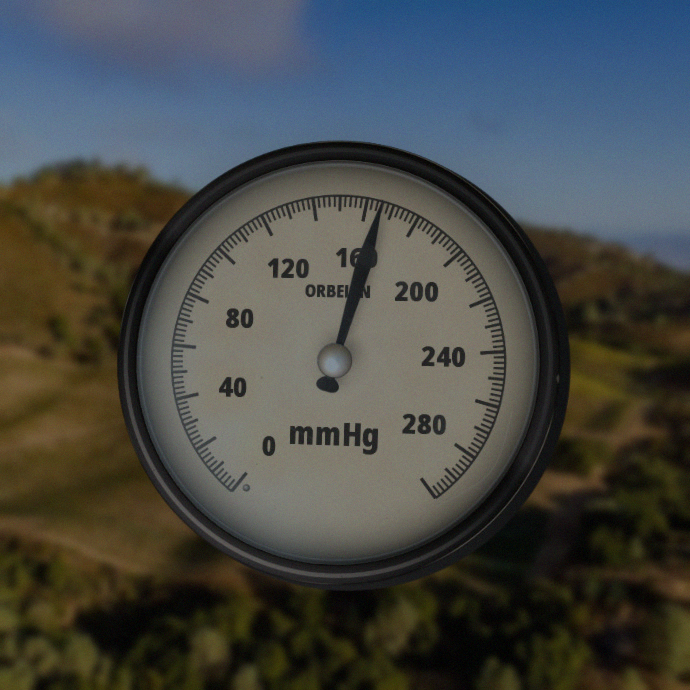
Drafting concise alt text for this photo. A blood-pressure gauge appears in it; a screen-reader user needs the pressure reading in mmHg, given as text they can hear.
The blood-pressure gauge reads 166 mmHg
